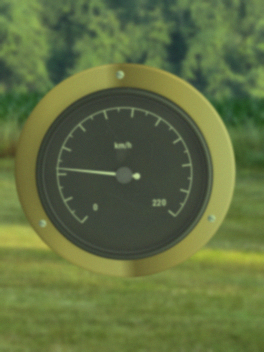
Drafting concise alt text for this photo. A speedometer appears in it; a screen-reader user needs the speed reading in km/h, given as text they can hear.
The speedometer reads 45 km/h
